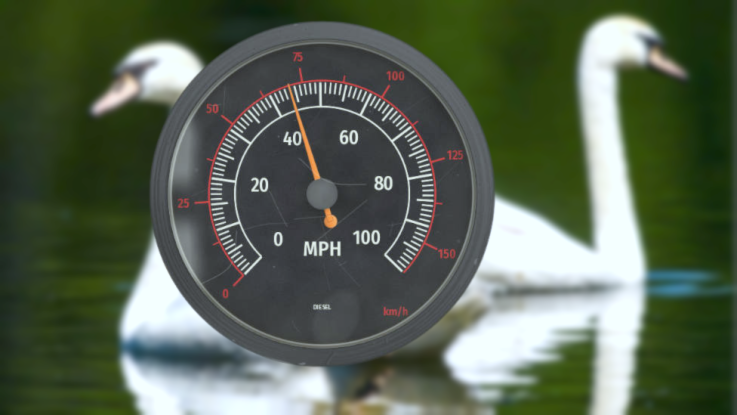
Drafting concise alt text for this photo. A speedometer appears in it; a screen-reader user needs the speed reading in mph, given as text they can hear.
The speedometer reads 44 mph
